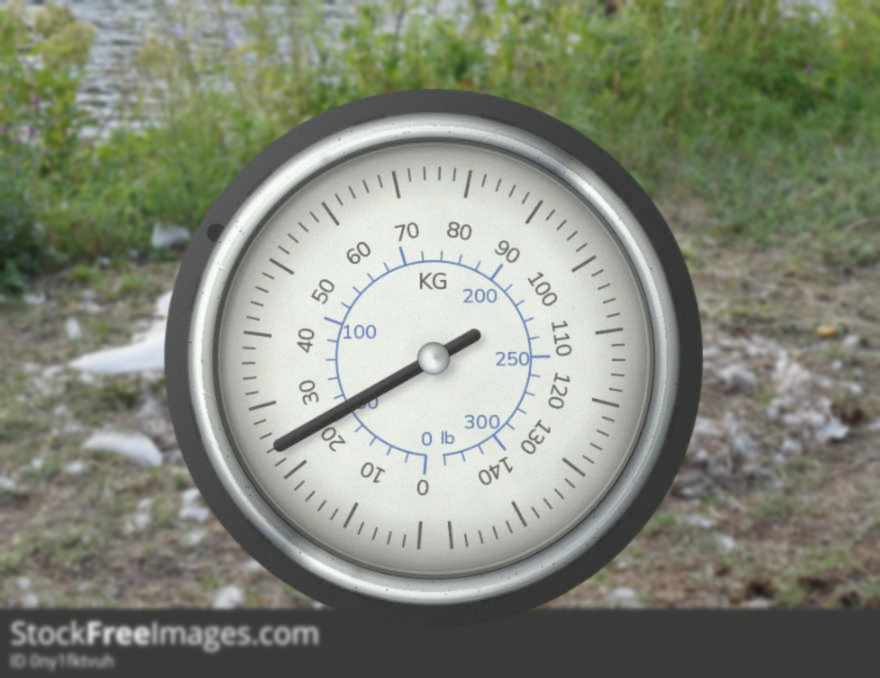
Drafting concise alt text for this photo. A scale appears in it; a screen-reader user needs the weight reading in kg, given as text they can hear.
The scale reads 24 kg
